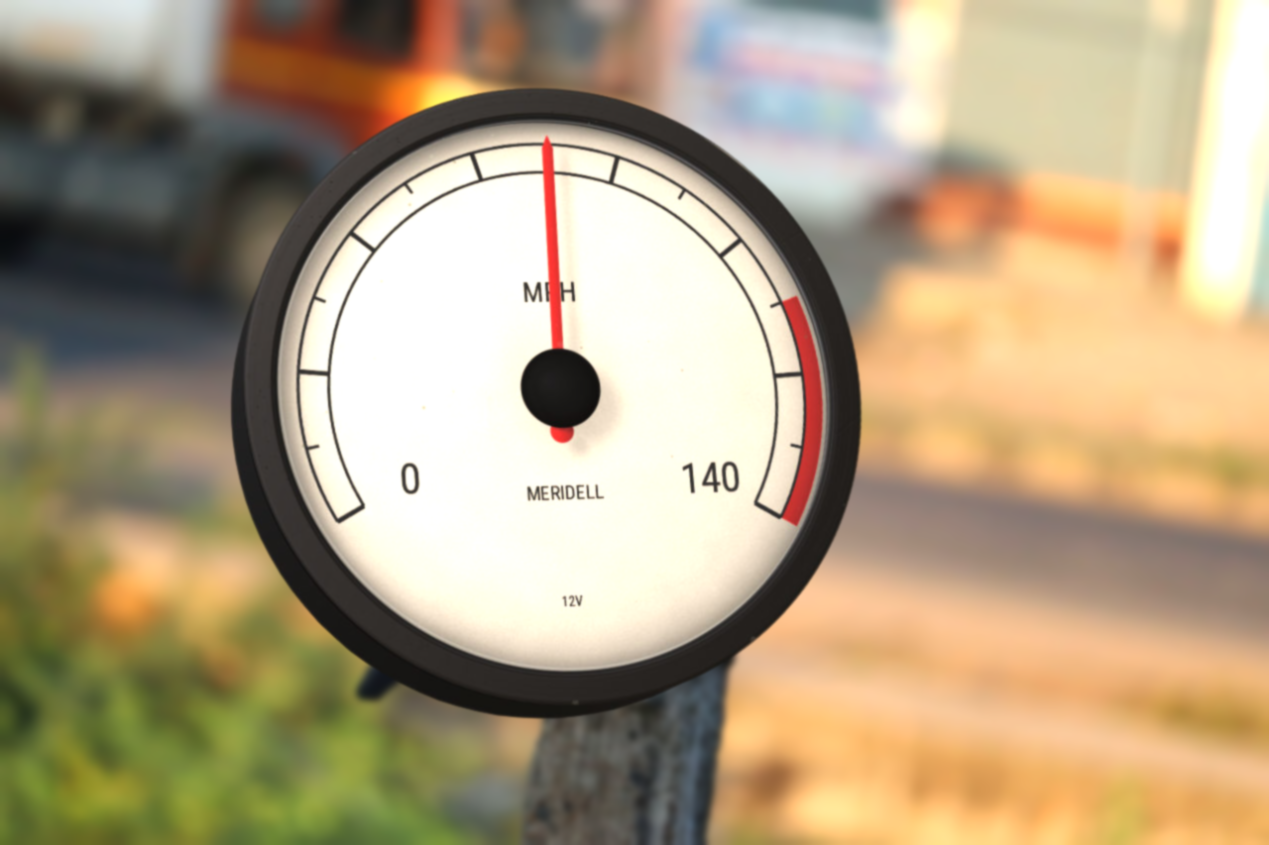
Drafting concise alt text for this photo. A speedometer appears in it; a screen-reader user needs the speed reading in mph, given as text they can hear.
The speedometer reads 70 mph
